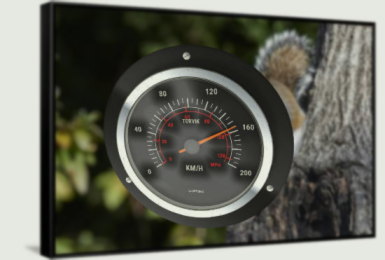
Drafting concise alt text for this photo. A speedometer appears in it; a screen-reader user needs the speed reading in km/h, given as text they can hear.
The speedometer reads 155 km/h
